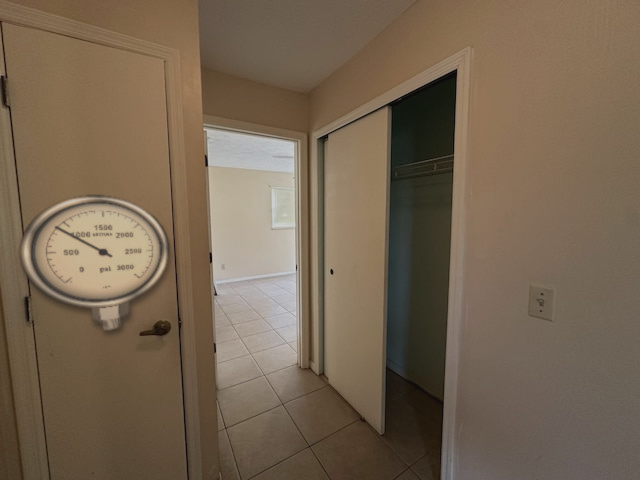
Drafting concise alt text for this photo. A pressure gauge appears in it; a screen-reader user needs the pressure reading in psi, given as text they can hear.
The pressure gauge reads 900 psi
